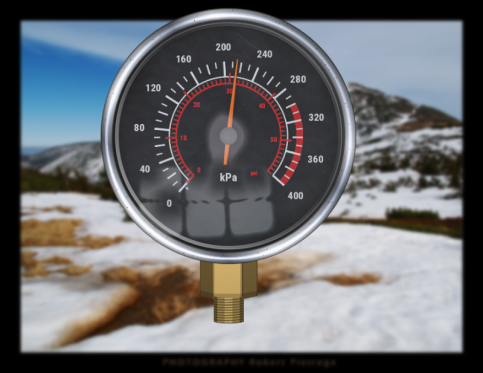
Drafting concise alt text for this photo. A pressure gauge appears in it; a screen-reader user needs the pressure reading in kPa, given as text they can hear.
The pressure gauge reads 215 kPa
